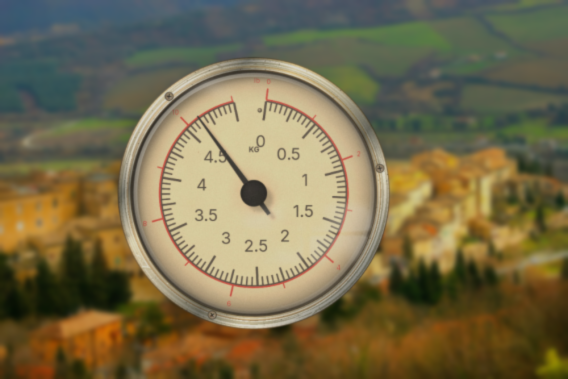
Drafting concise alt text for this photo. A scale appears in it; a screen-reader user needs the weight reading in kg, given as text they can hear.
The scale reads 4.65 kg
